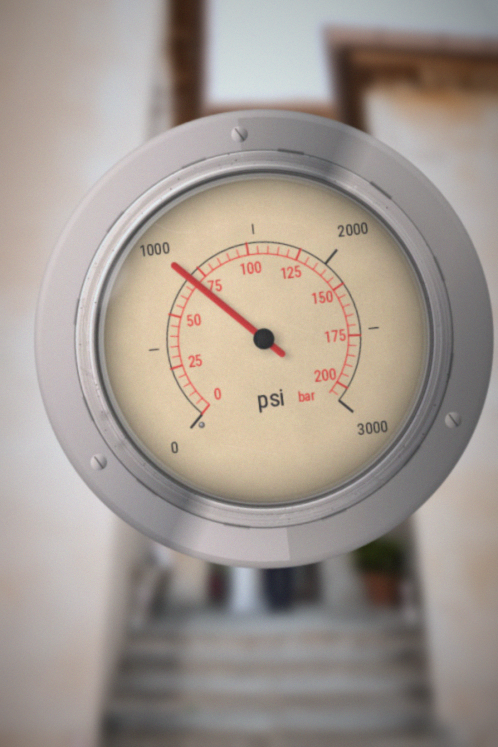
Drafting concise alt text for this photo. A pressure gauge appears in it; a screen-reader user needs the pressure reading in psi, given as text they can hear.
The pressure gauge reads 1000 psi
